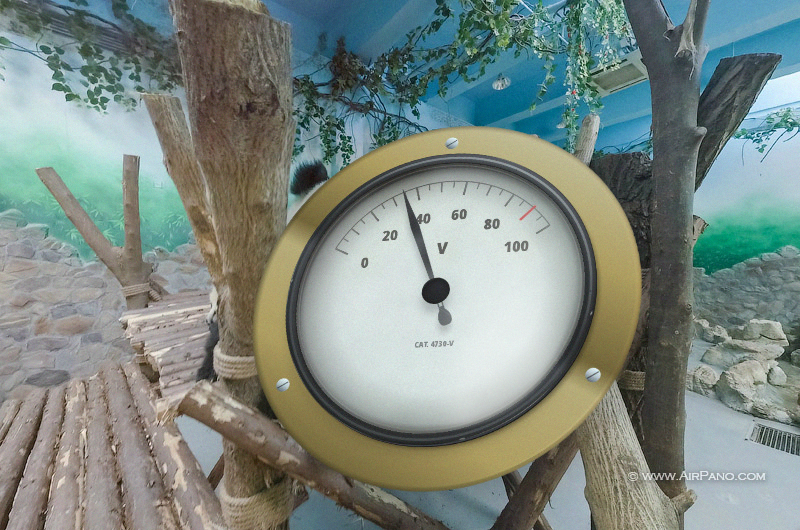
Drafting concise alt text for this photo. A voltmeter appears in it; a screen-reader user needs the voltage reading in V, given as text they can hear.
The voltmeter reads 35 V
